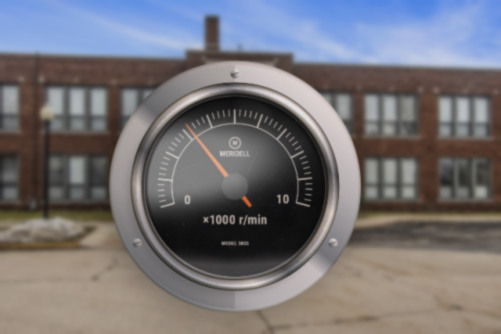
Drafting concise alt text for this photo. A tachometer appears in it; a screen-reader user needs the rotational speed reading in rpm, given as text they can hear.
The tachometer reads 3200 rpm
